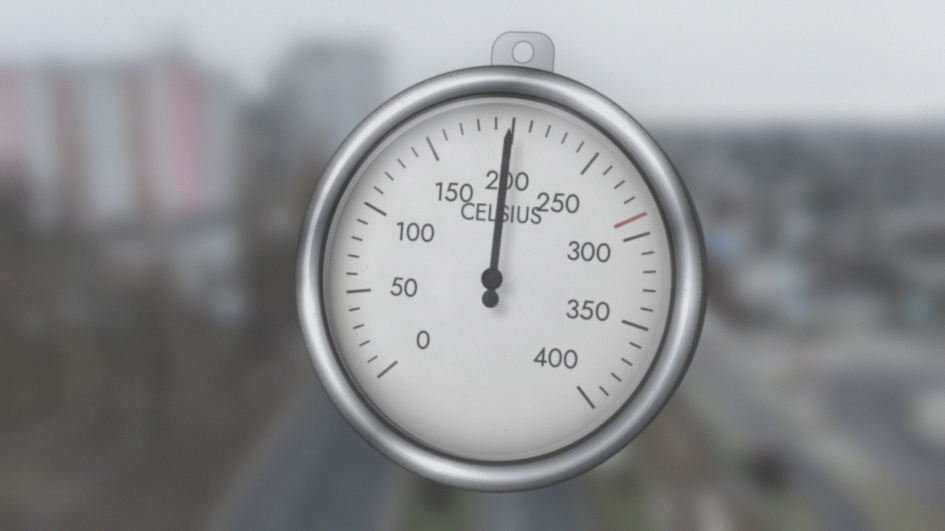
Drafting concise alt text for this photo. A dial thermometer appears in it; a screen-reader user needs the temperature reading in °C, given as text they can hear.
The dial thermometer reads 200 °C
